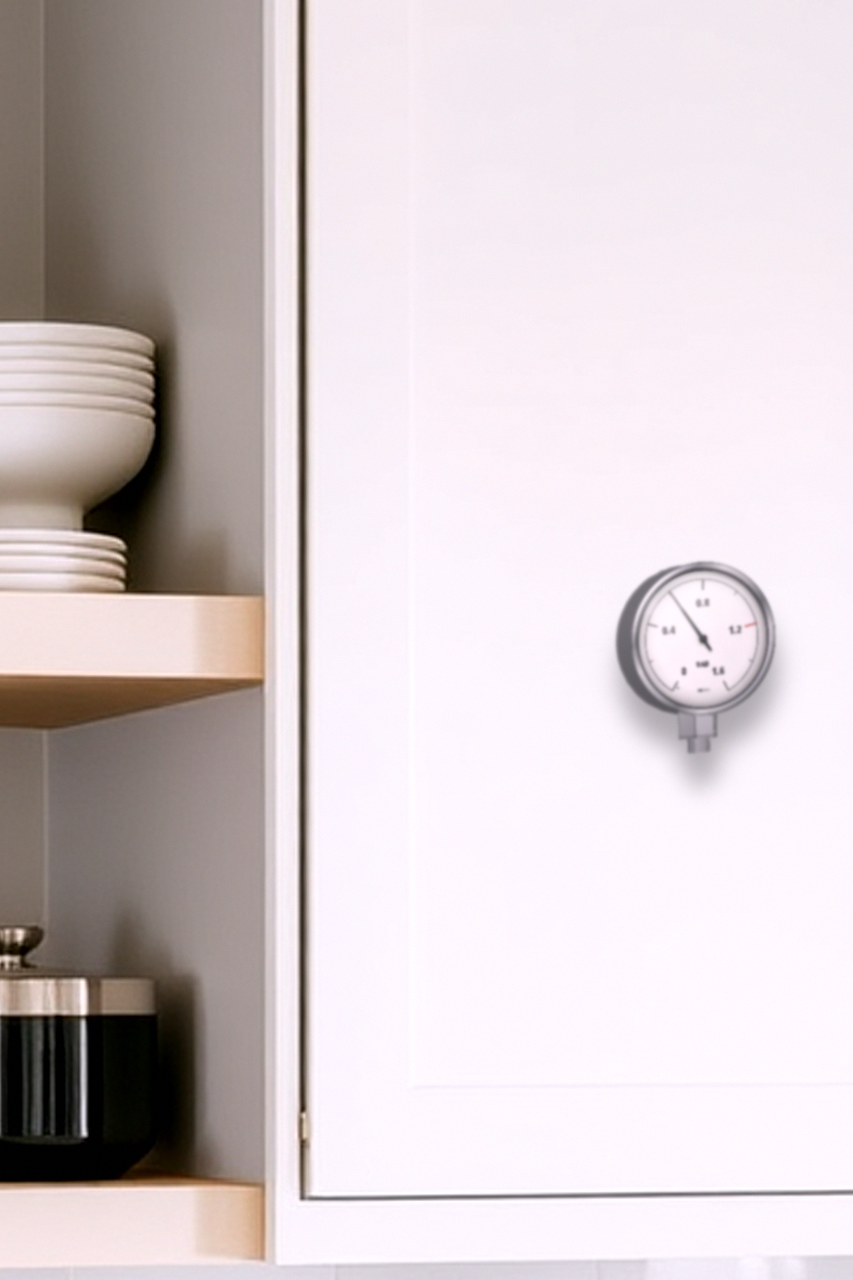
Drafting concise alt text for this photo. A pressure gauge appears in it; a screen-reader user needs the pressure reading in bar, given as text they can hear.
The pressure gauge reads 0.6 bar
